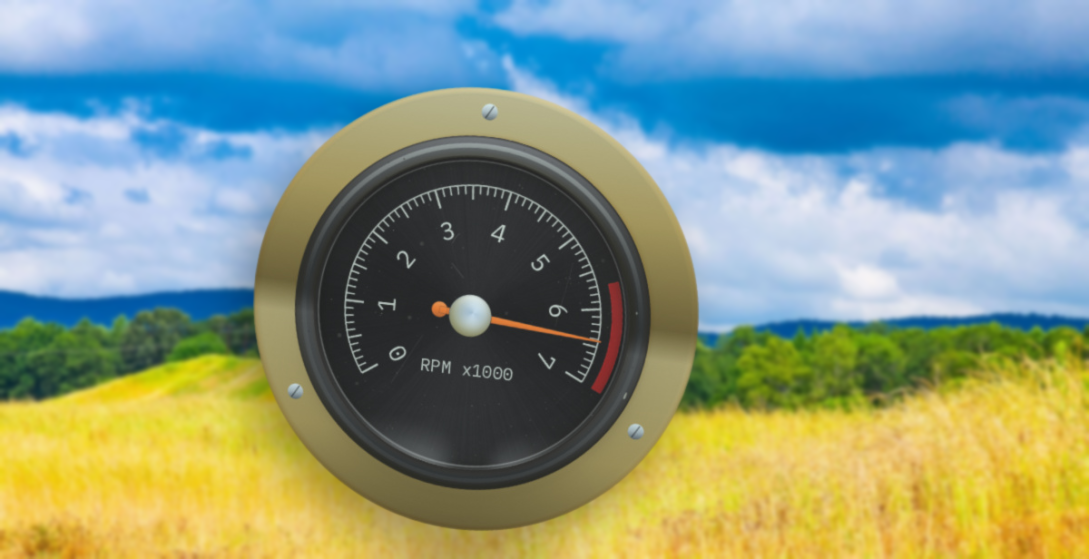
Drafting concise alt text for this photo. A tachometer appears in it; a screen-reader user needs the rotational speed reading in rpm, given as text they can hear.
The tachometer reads 6400 rpm
